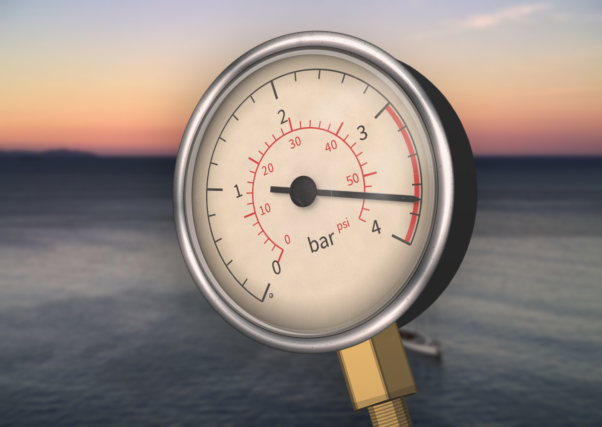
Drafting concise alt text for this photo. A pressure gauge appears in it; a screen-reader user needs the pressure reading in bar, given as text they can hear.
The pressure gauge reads 3.7 bar
